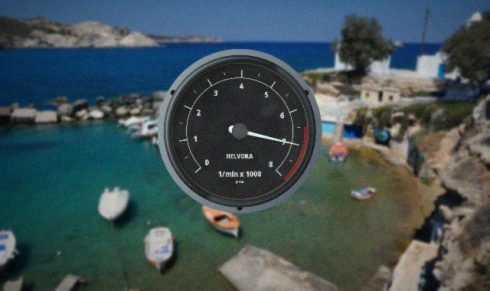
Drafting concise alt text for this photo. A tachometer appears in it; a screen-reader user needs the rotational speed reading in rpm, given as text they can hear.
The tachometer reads 7000 rpm
